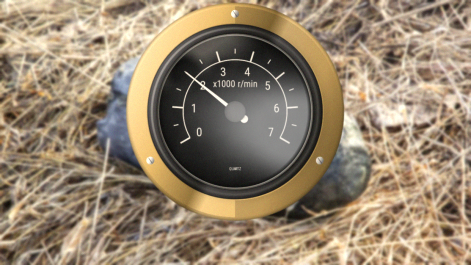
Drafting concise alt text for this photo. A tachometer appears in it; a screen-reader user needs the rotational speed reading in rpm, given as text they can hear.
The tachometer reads 2000 rpm
